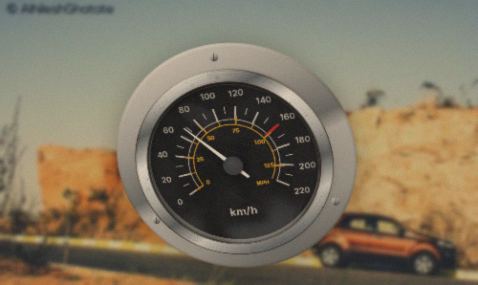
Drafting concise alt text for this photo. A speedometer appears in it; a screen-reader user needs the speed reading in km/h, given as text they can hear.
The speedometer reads 70 km/h
